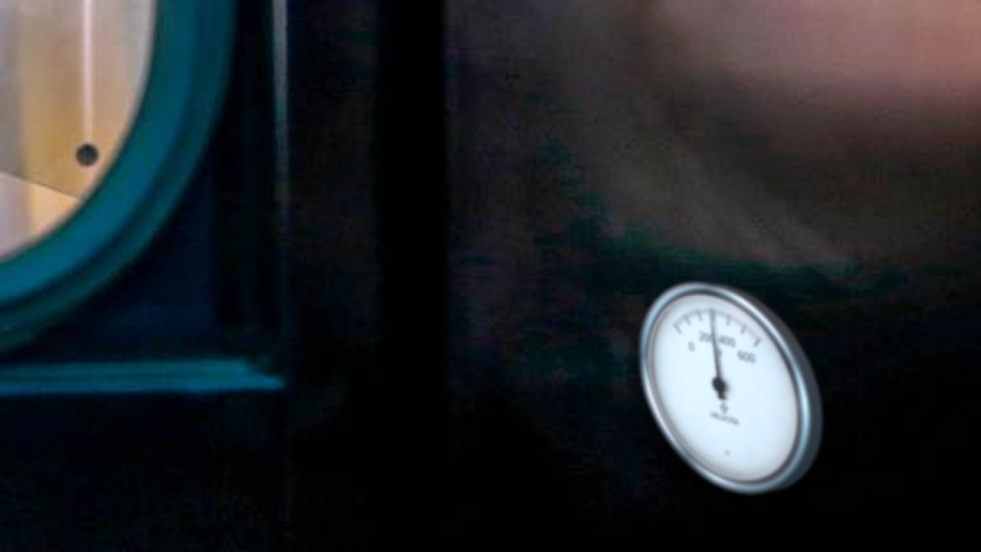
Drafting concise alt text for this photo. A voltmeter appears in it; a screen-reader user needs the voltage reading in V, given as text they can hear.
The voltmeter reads 300 V
